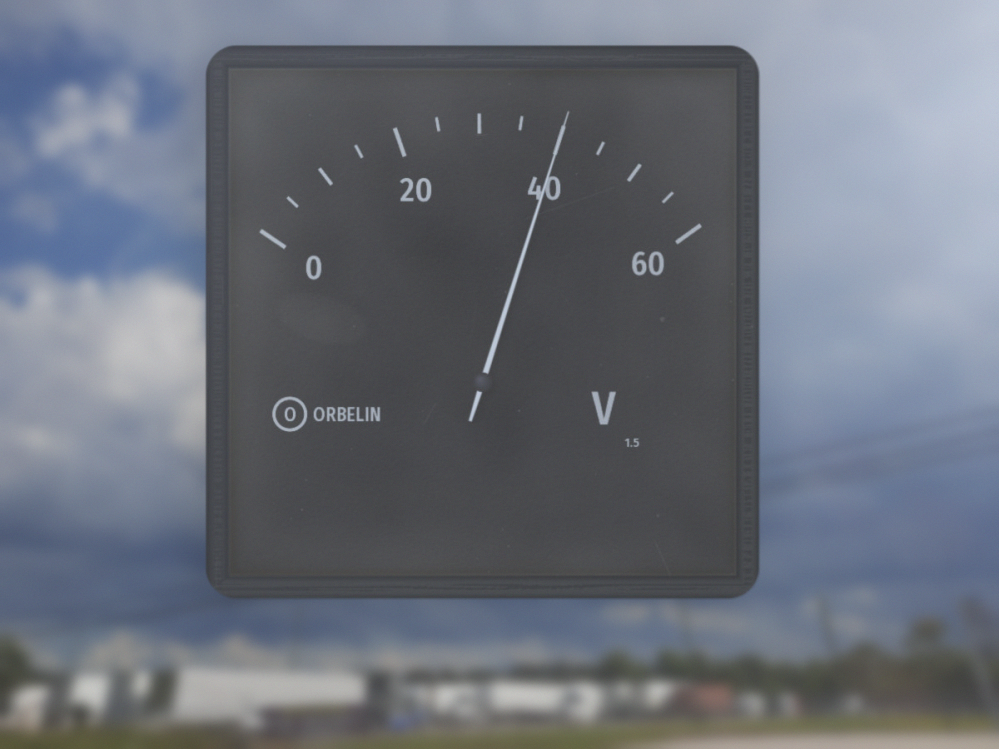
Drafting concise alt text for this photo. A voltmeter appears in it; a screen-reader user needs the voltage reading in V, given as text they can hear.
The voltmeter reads 40 V
